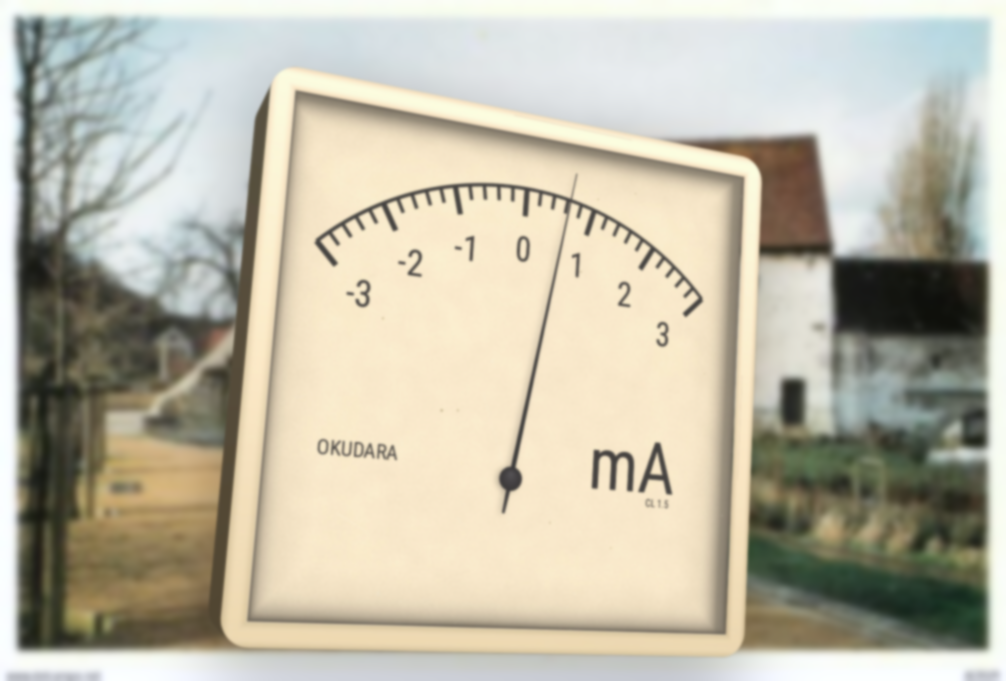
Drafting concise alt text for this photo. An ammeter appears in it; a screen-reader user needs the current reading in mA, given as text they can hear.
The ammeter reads 0.6 mA
